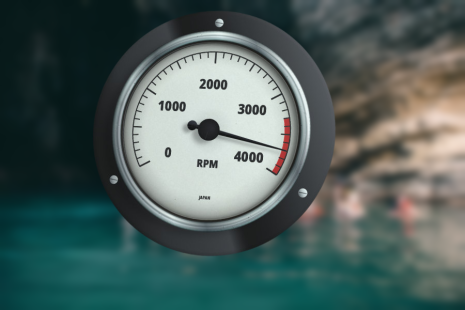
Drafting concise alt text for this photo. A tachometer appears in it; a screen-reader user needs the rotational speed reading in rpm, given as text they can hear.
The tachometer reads 3700 rpm
